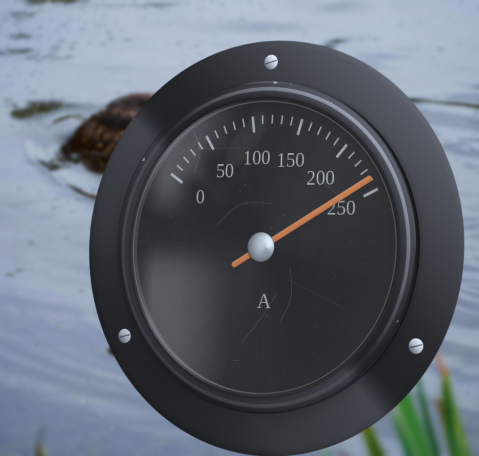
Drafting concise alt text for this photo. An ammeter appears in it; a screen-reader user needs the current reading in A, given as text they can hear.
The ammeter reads 240 A
